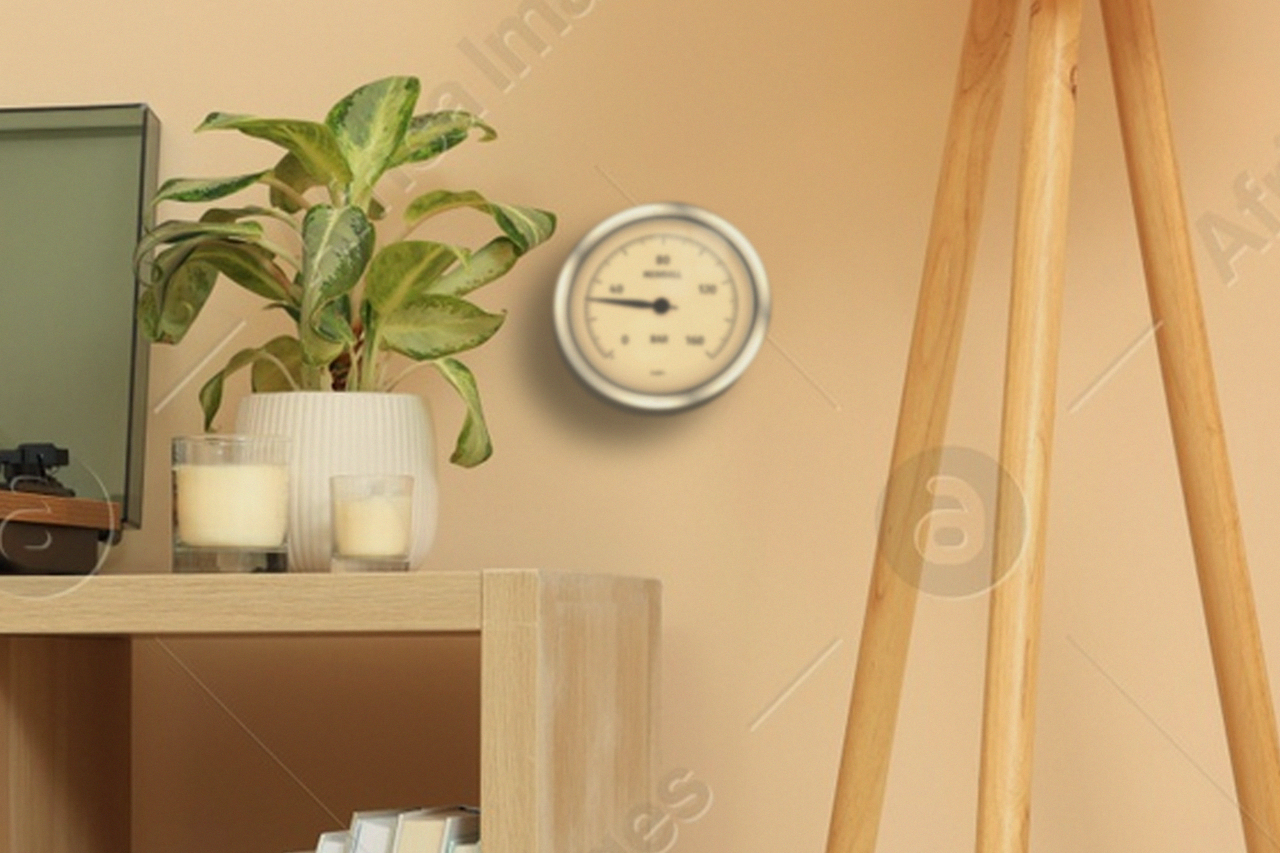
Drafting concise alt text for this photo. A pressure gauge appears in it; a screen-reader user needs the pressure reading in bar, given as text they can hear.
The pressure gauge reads 30 bar
